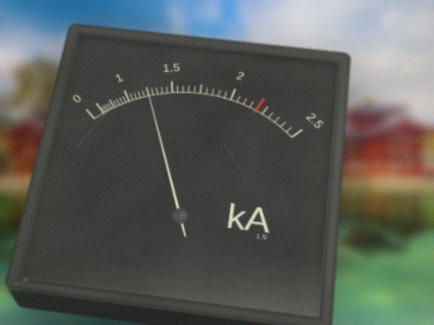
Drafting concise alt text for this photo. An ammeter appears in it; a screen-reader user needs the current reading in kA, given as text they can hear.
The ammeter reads 1.25 kA
